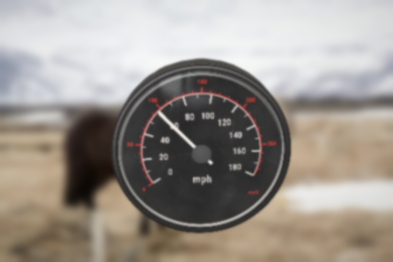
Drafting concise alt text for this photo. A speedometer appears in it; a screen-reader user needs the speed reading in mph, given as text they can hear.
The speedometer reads 60 mph
